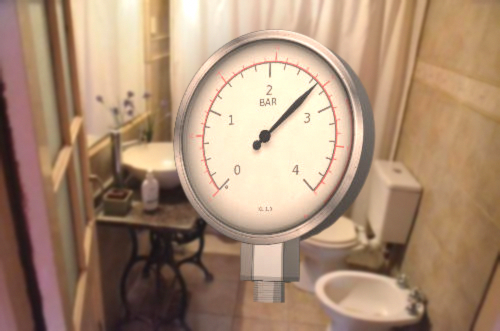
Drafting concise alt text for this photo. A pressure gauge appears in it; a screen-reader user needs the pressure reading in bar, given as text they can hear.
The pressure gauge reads 2.7 bar
